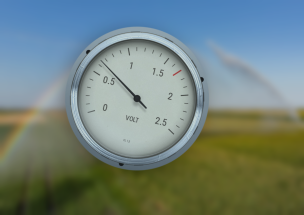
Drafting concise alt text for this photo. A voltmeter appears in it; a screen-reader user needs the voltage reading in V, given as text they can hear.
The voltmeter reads 0.65 V
